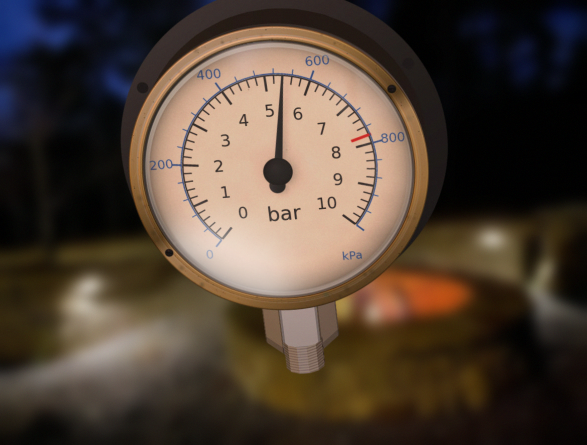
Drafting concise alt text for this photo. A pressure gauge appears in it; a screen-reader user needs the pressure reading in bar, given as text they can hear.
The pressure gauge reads 5.4 bar
